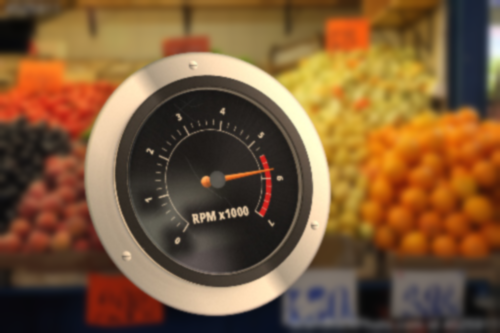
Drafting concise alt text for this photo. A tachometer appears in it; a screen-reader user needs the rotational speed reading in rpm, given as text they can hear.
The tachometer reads 5800 rpm
